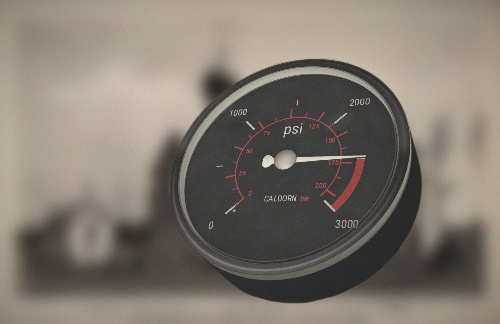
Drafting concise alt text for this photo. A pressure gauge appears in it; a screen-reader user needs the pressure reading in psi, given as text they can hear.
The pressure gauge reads 2500 psi
